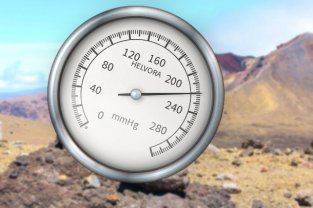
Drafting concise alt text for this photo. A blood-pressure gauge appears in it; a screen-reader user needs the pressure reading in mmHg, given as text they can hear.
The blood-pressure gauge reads 220 mmHg
